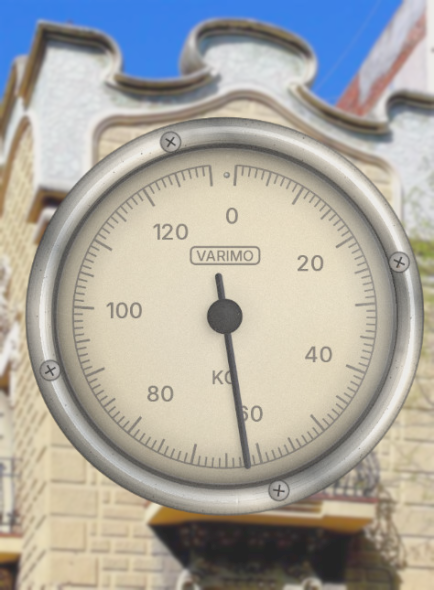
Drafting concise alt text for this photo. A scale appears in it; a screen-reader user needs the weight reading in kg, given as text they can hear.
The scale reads 62 kg
